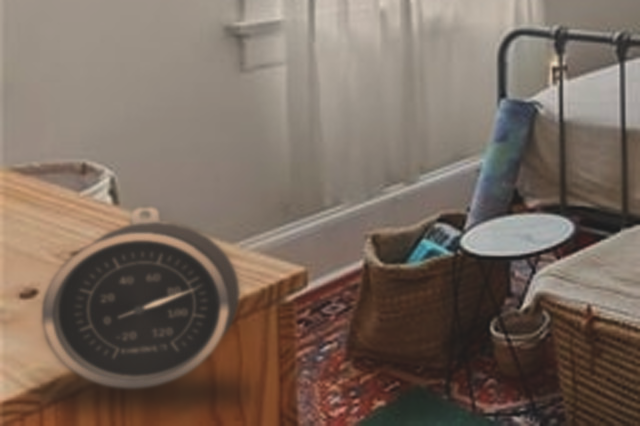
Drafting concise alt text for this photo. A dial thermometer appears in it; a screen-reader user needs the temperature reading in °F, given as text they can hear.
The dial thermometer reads 84 °F
